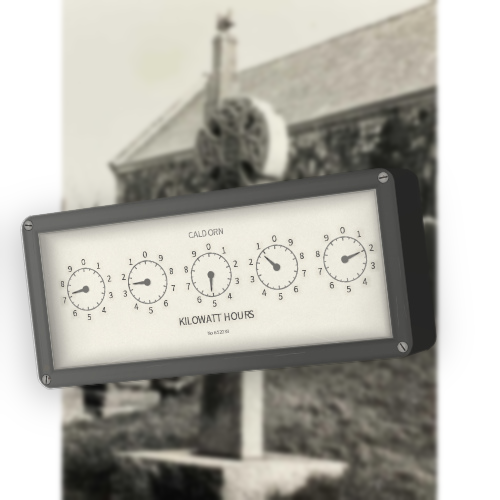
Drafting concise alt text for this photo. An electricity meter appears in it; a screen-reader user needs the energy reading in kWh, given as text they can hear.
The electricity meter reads 72512 kWh
